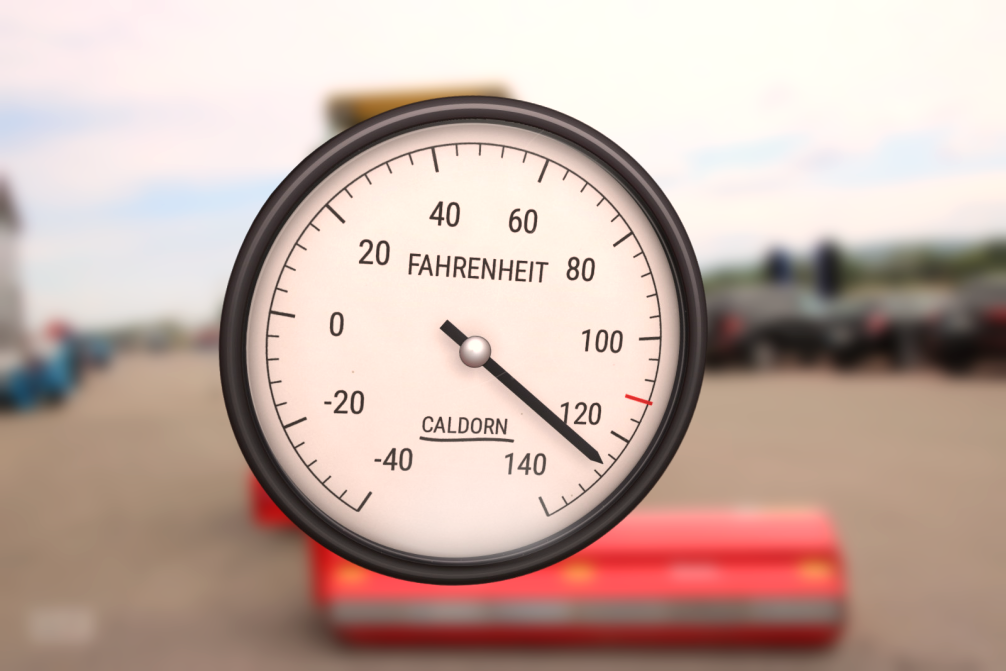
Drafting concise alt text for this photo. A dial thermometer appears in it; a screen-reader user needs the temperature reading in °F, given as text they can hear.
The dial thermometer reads 126 °F
